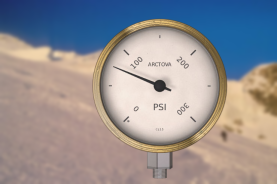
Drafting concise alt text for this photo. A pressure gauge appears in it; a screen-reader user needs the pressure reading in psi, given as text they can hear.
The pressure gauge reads 75 psi
